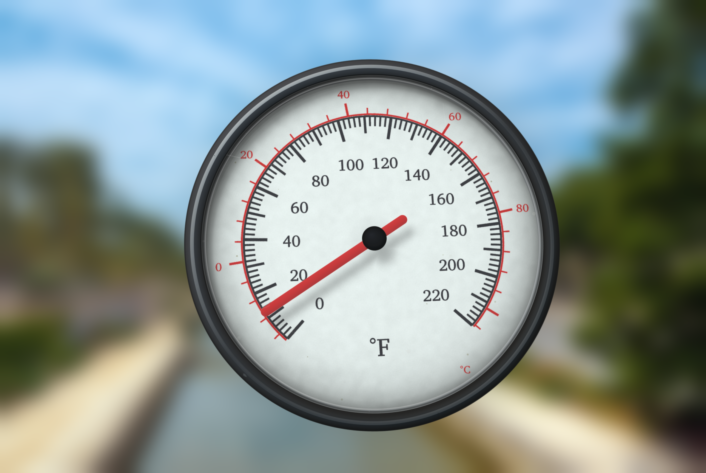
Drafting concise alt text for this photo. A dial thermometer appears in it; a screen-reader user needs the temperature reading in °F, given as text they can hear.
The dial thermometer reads 12 °F
